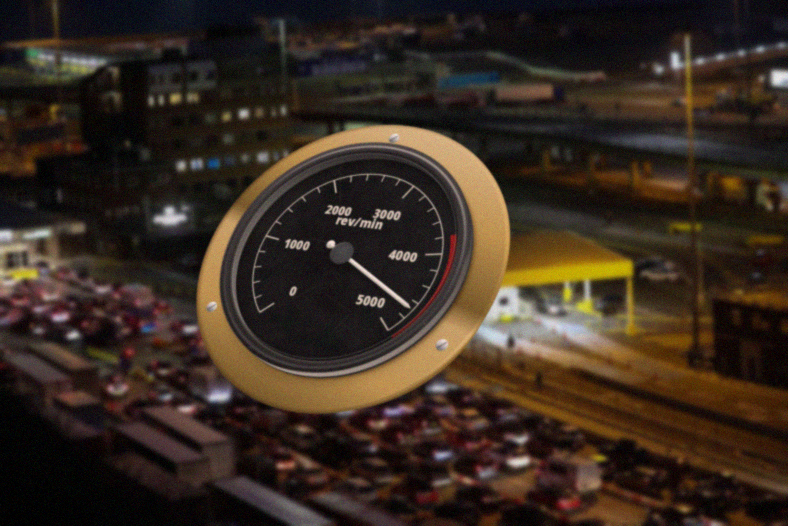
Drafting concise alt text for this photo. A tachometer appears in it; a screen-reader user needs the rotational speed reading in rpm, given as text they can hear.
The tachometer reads 4700 rpm
